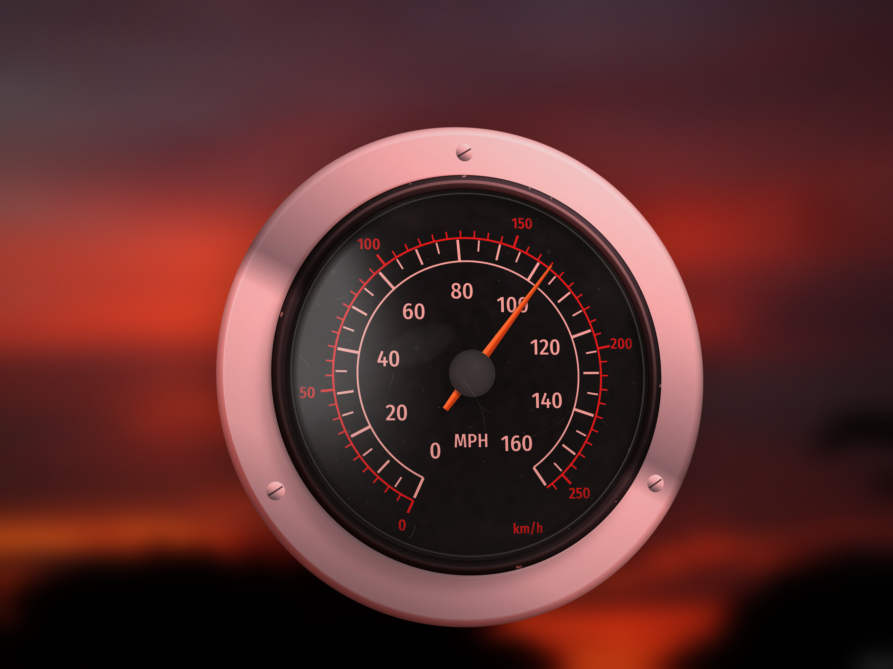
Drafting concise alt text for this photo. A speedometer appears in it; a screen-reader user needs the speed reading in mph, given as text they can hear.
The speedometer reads 102.5 mph
